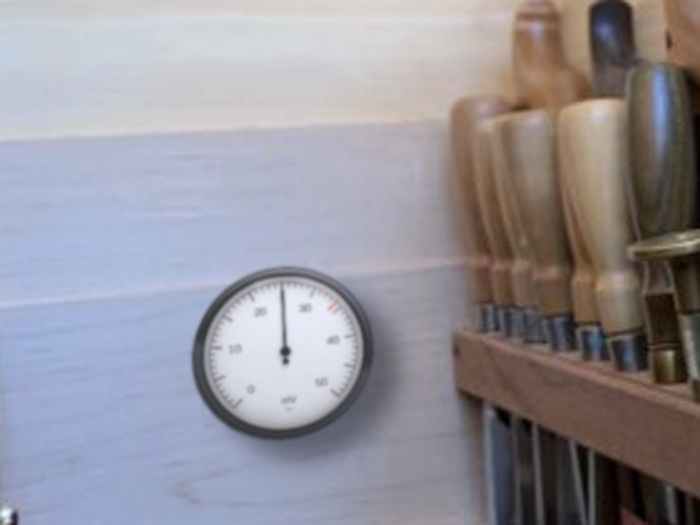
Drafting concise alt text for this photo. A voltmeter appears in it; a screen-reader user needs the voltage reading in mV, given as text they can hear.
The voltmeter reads 25 mV
